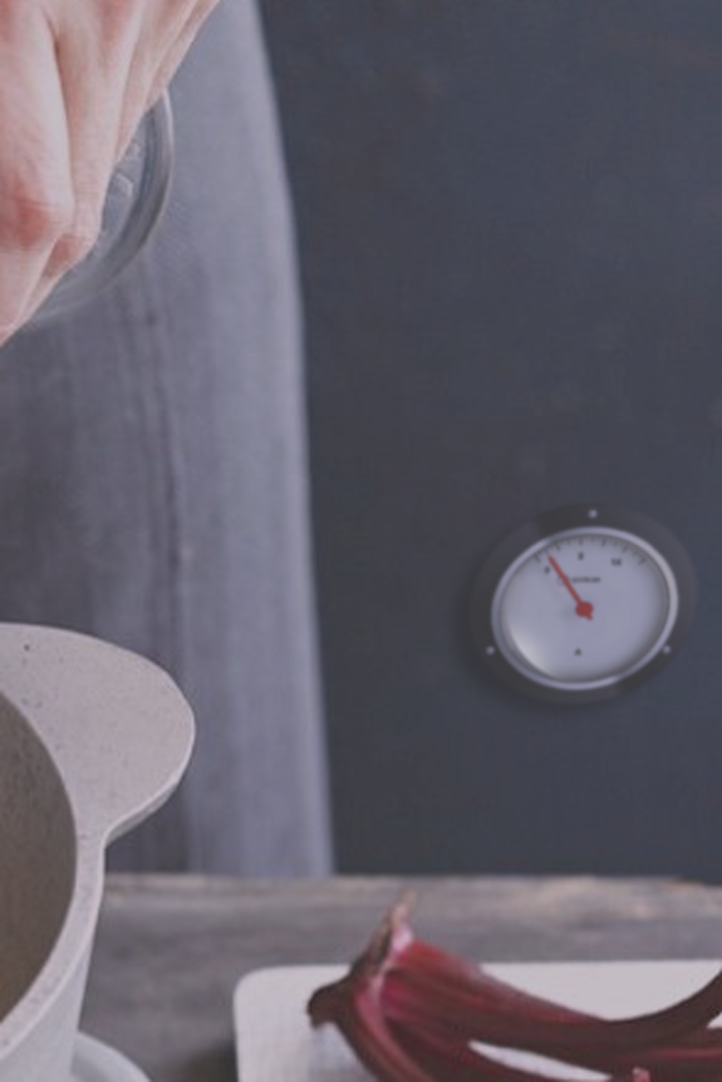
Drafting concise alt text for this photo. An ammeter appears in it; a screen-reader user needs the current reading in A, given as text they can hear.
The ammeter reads 2 A
